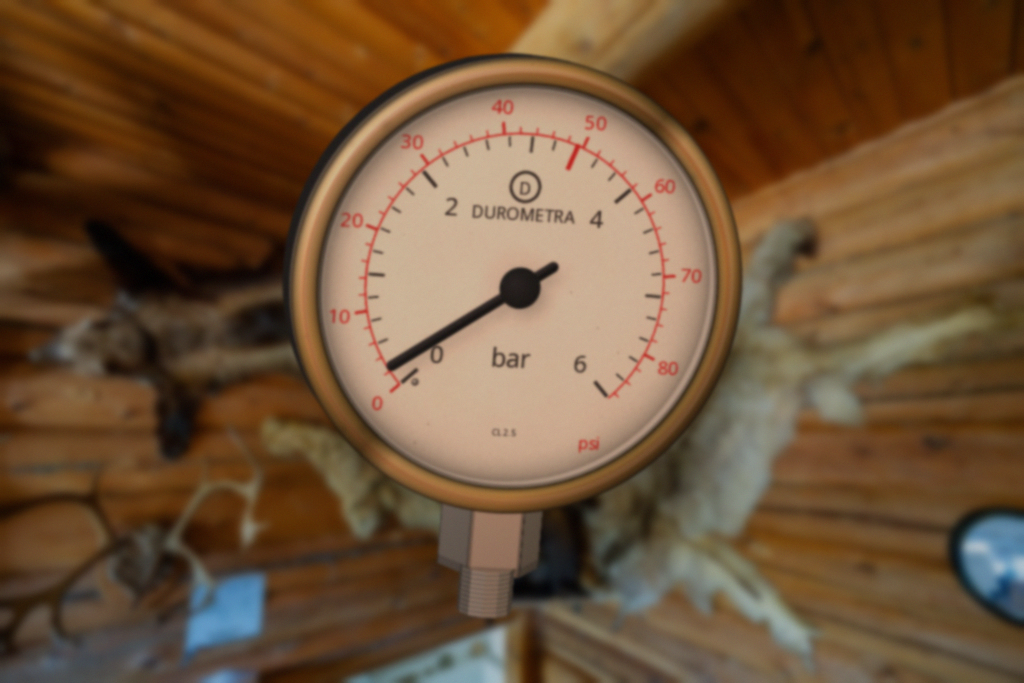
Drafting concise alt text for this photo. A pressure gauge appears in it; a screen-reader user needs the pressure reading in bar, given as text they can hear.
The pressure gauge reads 0.2 bar
